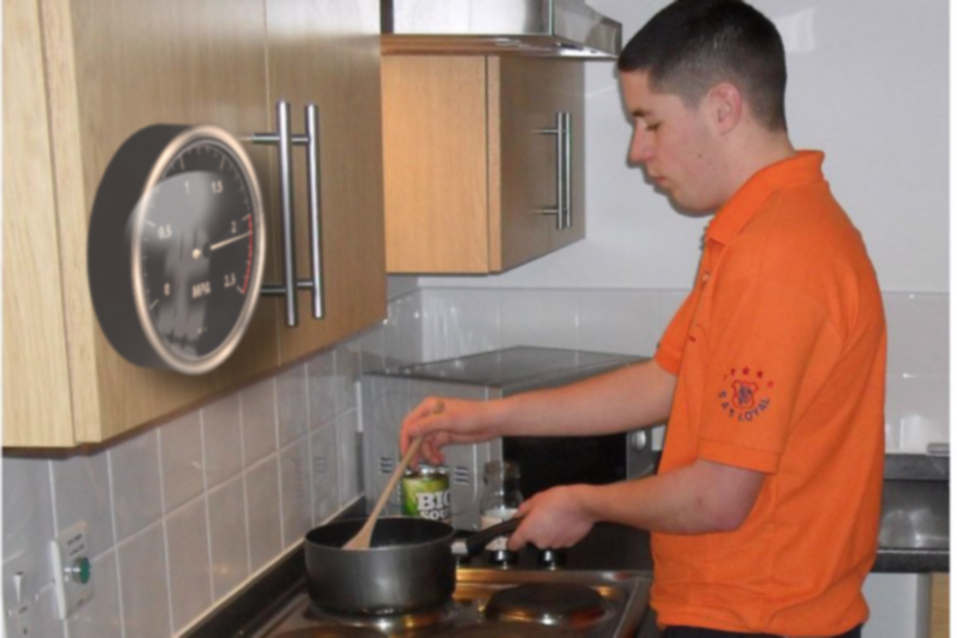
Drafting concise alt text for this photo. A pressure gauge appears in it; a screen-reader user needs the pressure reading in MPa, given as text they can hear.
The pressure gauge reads 2.1 MPa
